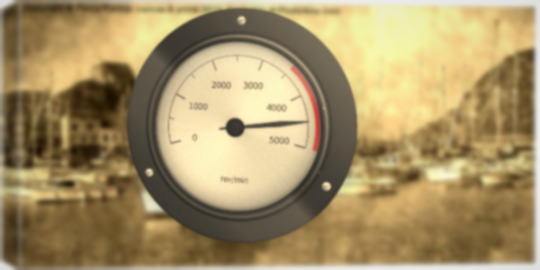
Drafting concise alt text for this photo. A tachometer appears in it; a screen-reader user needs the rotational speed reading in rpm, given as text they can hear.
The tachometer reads 4500 rpm
